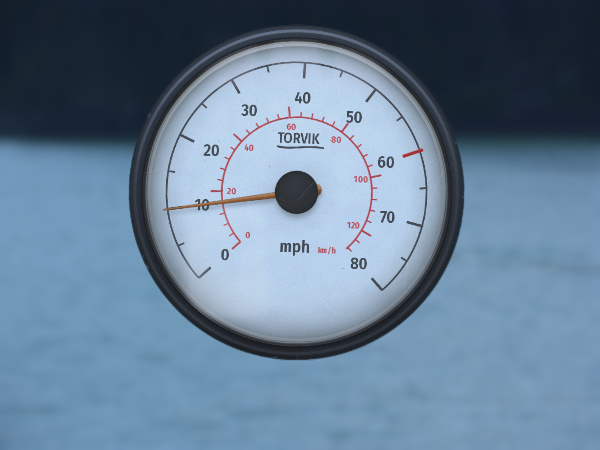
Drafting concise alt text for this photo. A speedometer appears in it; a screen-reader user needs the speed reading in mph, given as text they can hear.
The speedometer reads 10 mph
